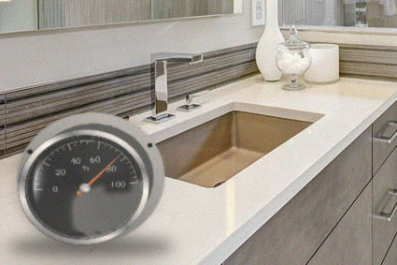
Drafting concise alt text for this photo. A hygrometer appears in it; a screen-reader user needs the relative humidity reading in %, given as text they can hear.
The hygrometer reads 76 %
